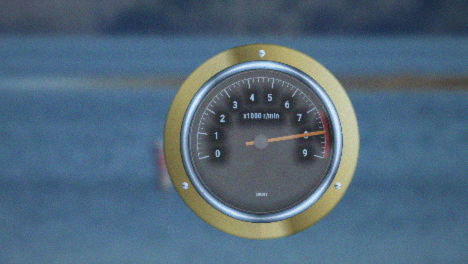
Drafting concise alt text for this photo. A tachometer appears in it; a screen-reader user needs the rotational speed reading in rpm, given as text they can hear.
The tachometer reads 8000 rpm
